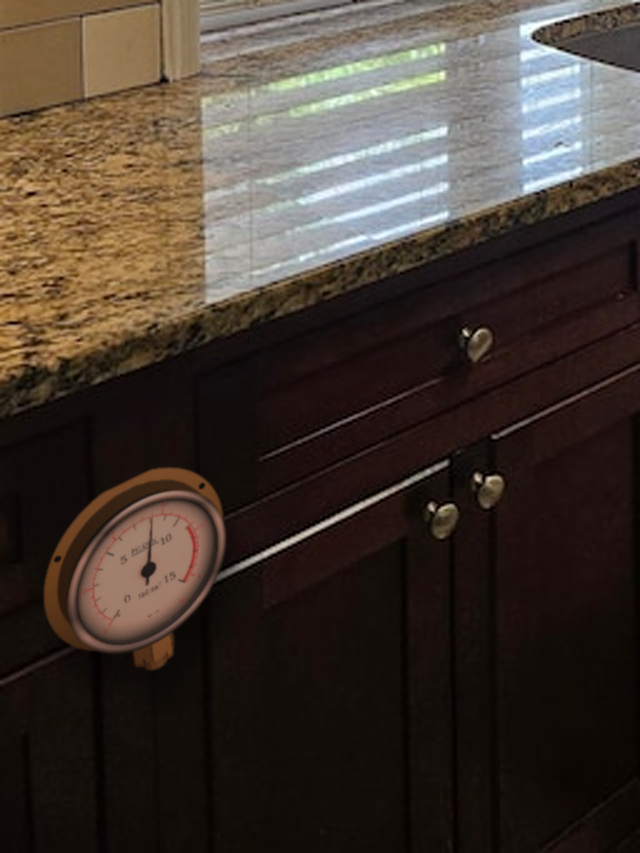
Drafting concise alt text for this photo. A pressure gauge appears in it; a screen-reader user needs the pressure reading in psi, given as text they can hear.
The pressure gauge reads 8 psi
